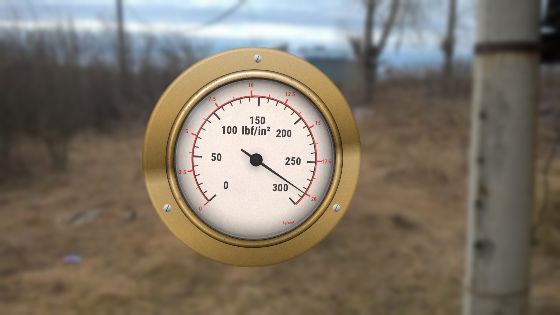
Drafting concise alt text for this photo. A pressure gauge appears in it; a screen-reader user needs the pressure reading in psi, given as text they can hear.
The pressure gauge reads 285 psi
